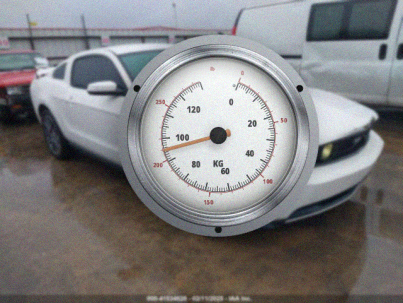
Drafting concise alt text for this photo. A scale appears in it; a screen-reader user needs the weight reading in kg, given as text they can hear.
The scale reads 95 kg
